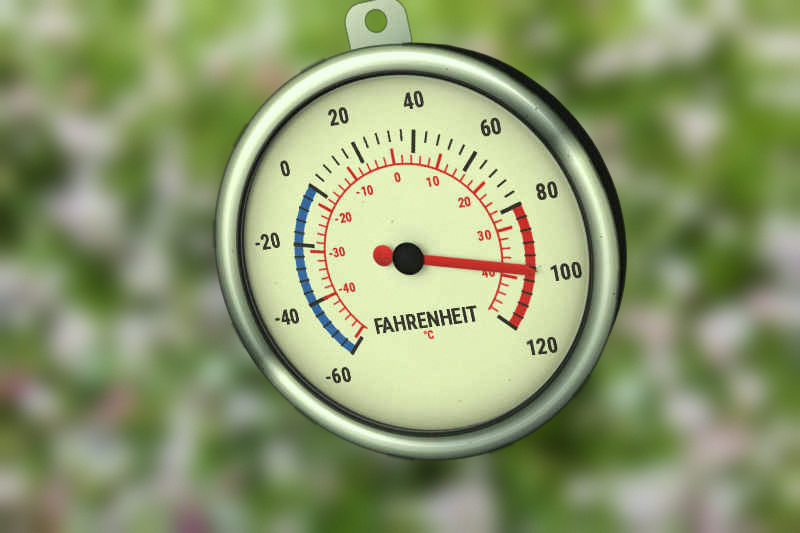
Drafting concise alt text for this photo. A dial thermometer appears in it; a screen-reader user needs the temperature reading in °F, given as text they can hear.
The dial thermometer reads 100 °F
